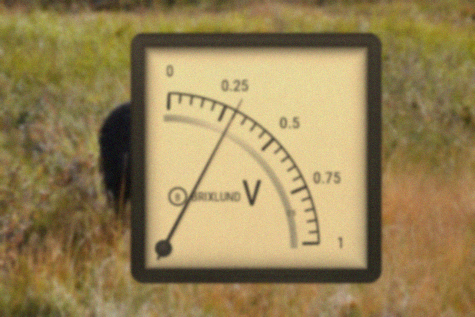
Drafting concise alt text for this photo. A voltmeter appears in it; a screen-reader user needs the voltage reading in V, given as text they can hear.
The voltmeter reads 0.3 V
